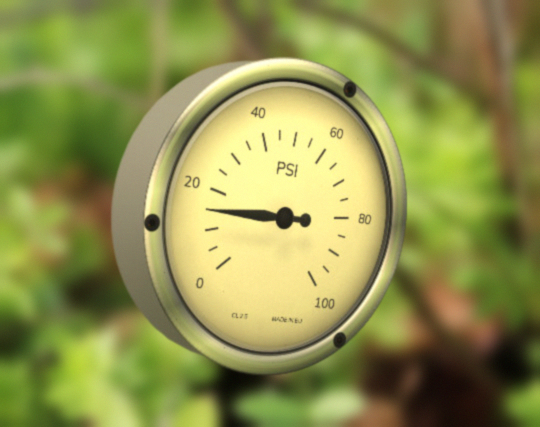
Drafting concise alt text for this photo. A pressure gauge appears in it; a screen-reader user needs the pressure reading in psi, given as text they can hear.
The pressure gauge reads 15 psi
